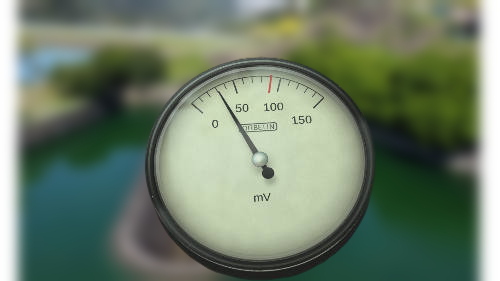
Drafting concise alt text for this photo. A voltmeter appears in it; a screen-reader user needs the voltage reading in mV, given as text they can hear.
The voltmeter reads 30 mV
